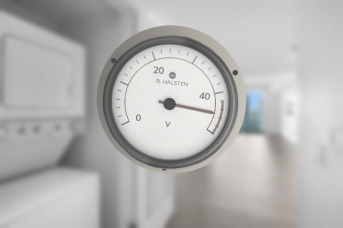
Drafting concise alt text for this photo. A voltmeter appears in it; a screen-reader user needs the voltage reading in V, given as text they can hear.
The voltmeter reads 45 V
